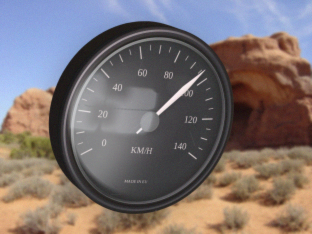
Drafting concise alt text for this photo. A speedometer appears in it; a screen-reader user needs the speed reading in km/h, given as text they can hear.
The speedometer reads 95 km/h
